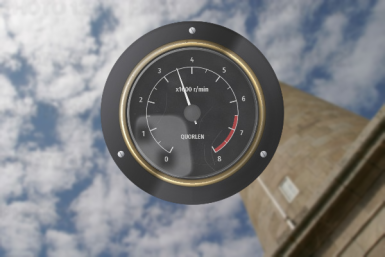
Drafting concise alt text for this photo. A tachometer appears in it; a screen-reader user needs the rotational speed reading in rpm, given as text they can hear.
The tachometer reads 3500 rpm
